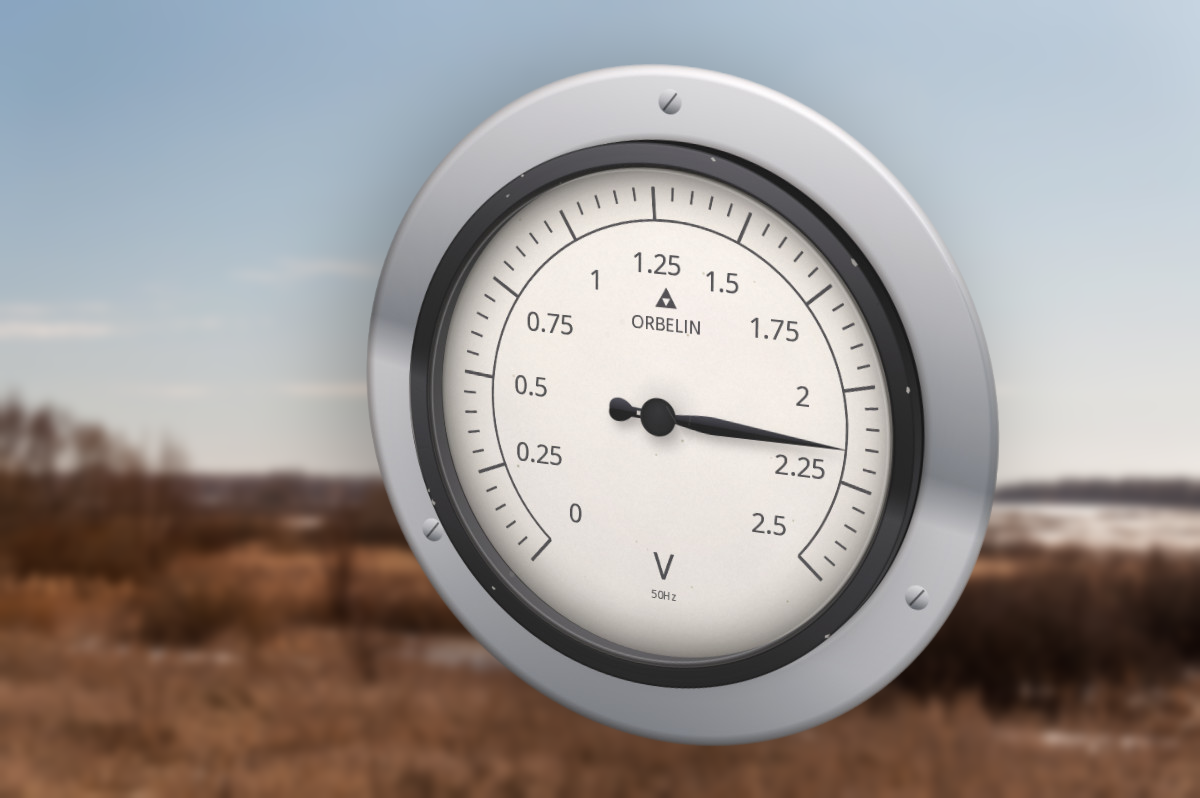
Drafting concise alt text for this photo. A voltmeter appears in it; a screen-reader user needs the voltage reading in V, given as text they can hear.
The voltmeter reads 2.15 V
